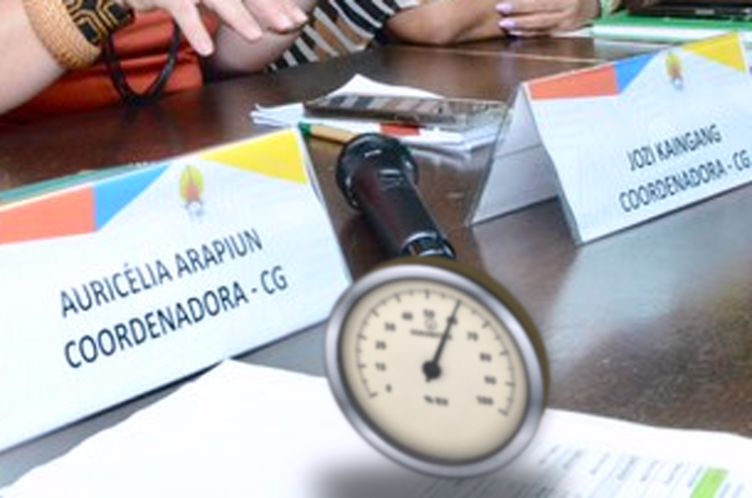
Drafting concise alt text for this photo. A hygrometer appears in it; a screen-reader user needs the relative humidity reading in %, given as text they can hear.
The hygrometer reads 60 %
